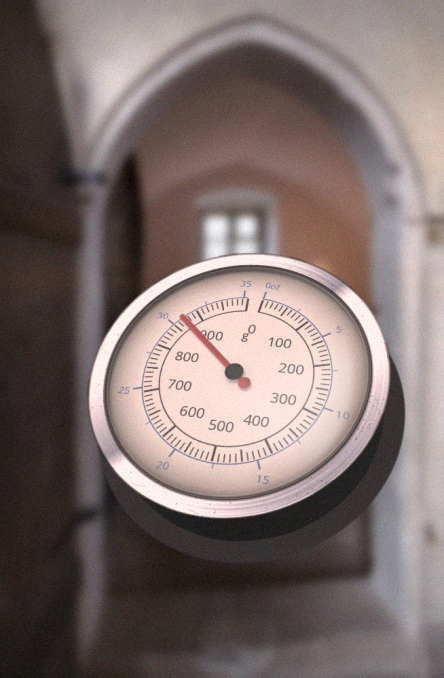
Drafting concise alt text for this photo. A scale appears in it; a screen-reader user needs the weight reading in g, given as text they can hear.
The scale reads 870 g
